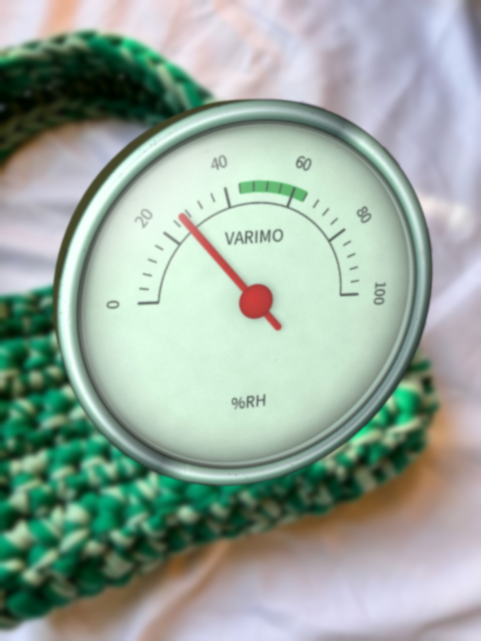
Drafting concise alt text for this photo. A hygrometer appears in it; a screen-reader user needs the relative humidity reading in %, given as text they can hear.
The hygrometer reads 26 %
